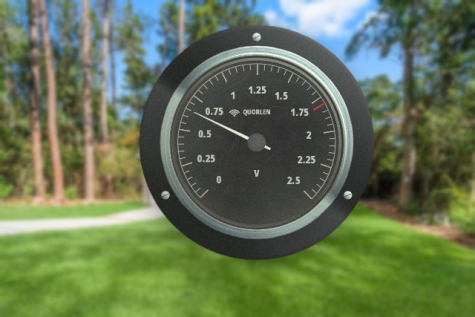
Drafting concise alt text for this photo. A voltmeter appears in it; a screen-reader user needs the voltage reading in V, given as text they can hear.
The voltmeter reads 0.65 V
